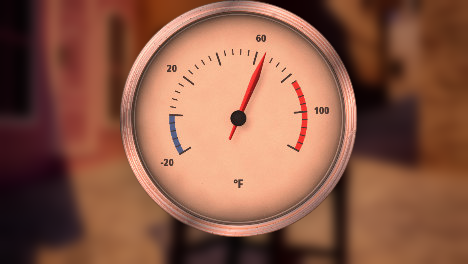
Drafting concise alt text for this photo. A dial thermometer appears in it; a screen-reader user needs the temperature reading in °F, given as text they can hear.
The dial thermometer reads 64 °F
